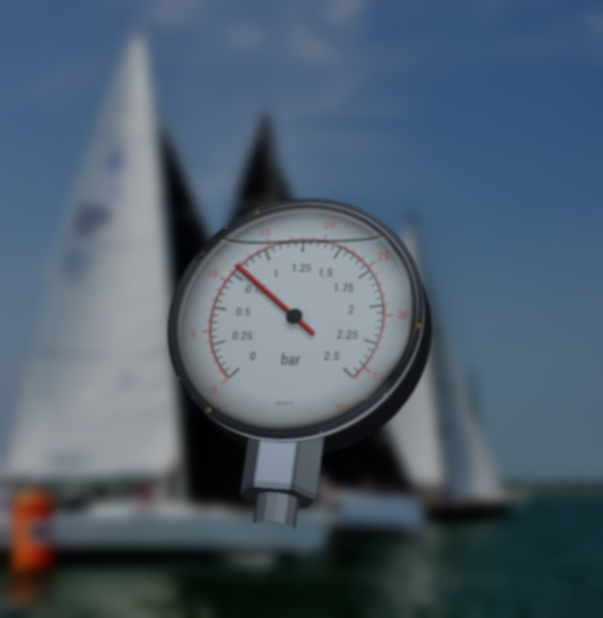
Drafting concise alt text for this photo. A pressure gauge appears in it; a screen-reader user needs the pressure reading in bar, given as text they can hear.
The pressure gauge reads 0.8 bar
